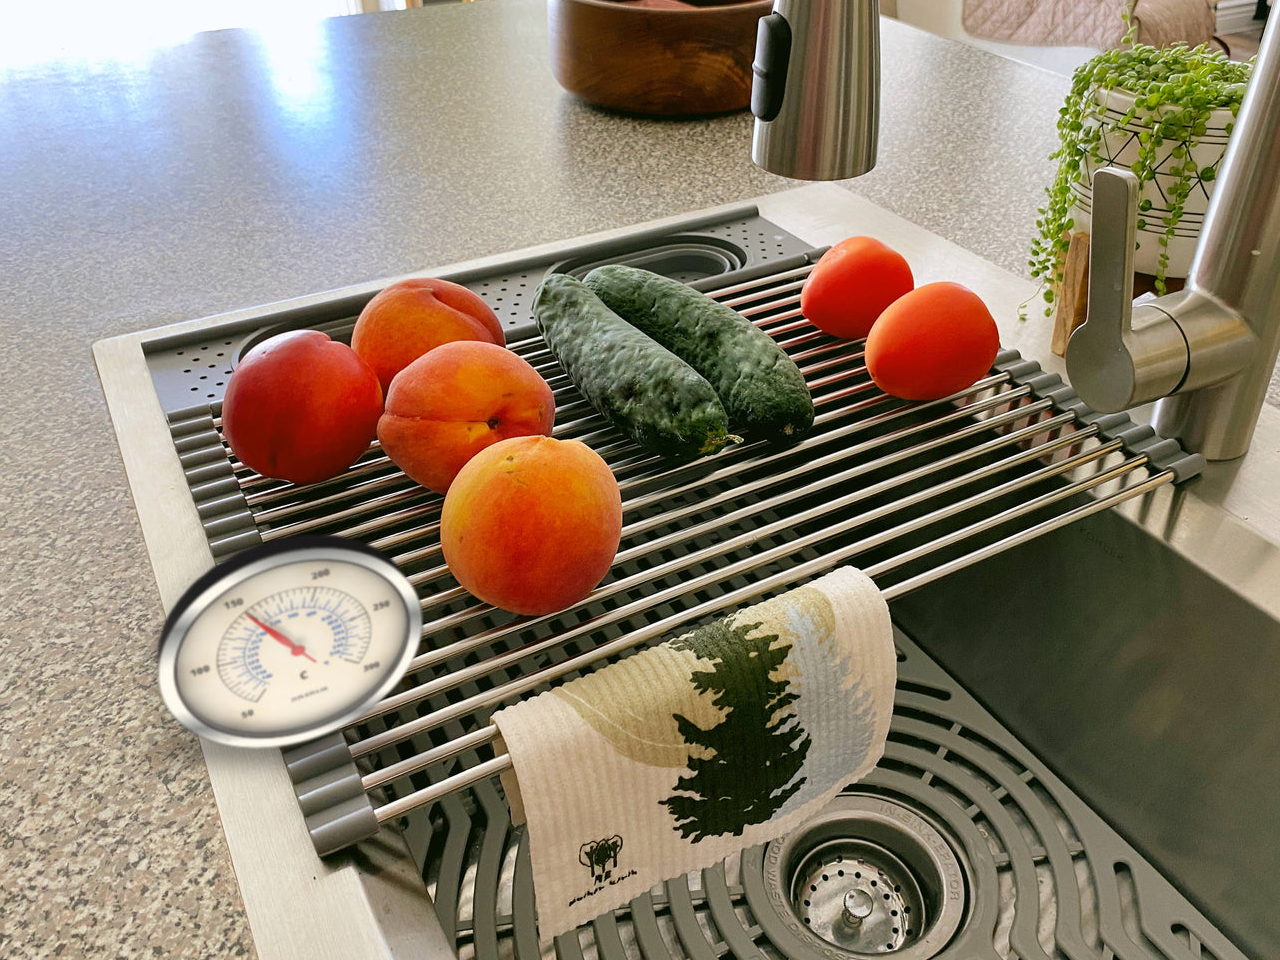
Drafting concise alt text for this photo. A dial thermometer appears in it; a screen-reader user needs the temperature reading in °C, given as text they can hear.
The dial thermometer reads 150 °C
